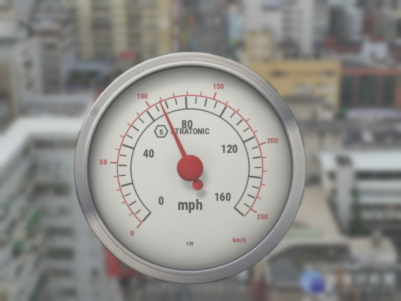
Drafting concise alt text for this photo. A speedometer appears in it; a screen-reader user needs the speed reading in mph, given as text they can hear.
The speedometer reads 67.5 mph
